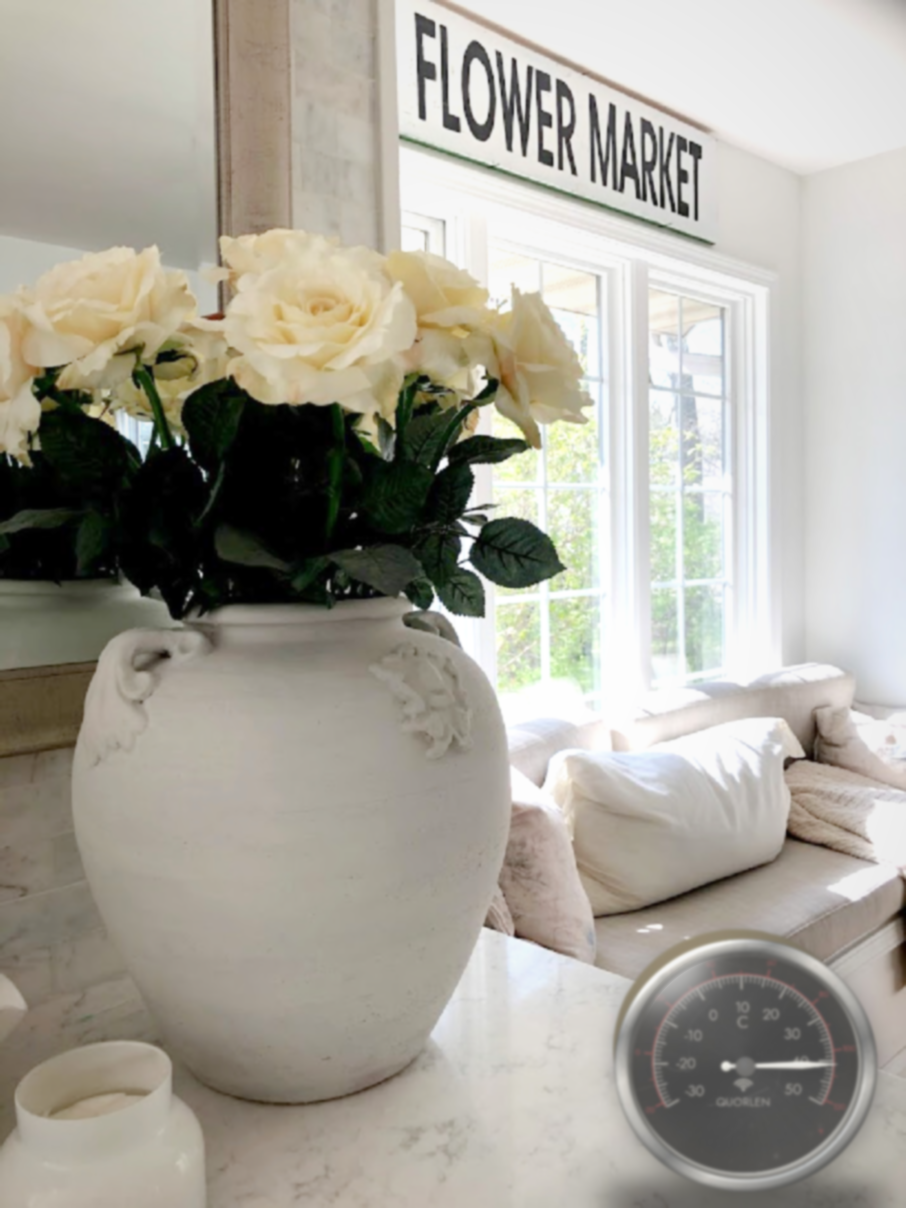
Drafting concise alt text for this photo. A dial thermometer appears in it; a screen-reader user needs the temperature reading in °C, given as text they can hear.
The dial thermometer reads 40 °C
